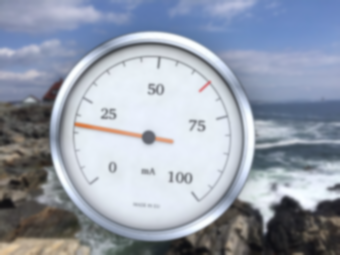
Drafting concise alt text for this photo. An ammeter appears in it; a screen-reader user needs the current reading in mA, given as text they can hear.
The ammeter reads 17.5 mA
